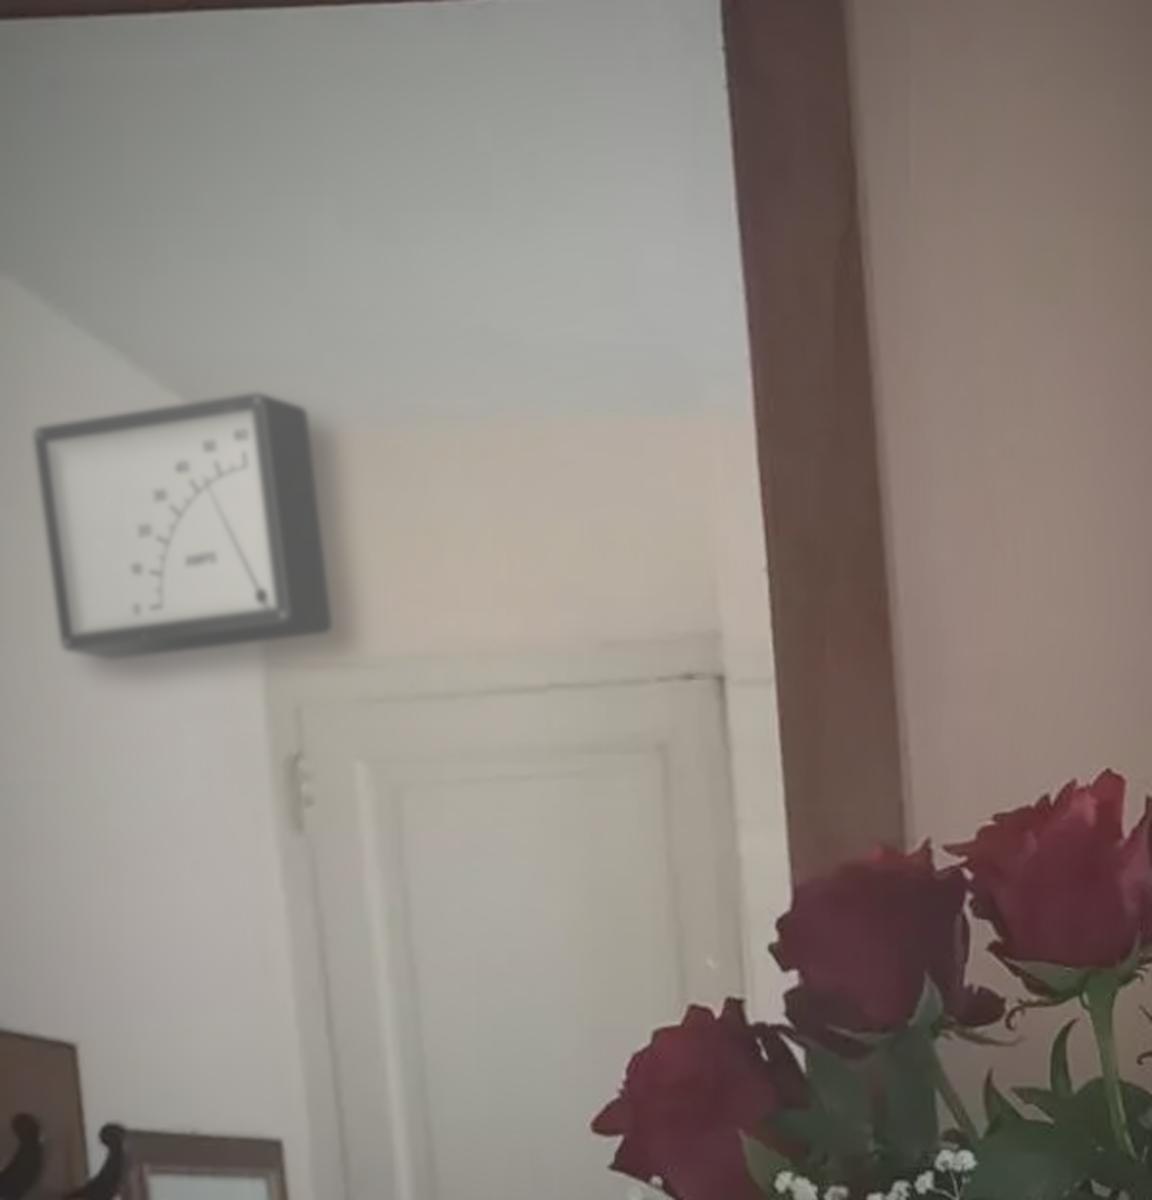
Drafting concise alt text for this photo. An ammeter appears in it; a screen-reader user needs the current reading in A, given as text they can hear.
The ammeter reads 45 A
